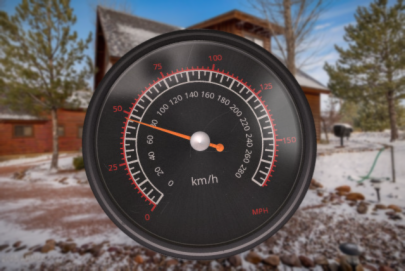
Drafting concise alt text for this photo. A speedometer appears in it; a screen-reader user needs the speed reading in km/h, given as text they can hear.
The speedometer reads 75 km/h
